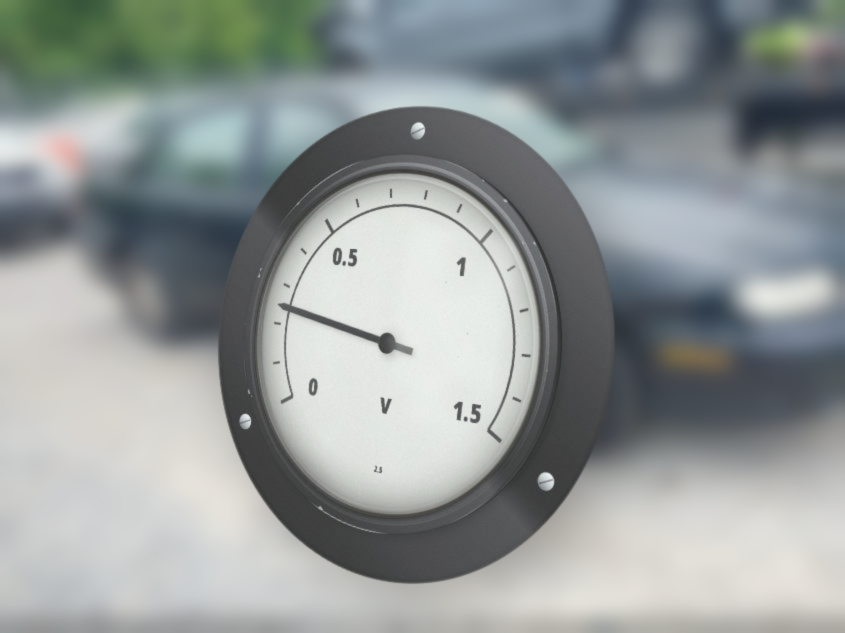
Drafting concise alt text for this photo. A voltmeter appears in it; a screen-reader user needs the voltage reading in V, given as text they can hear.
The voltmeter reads 0.25 V
